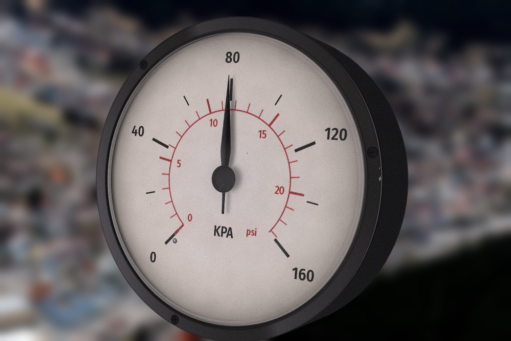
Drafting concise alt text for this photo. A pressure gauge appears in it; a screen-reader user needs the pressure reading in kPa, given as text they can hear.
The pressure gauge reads 80 kPa
